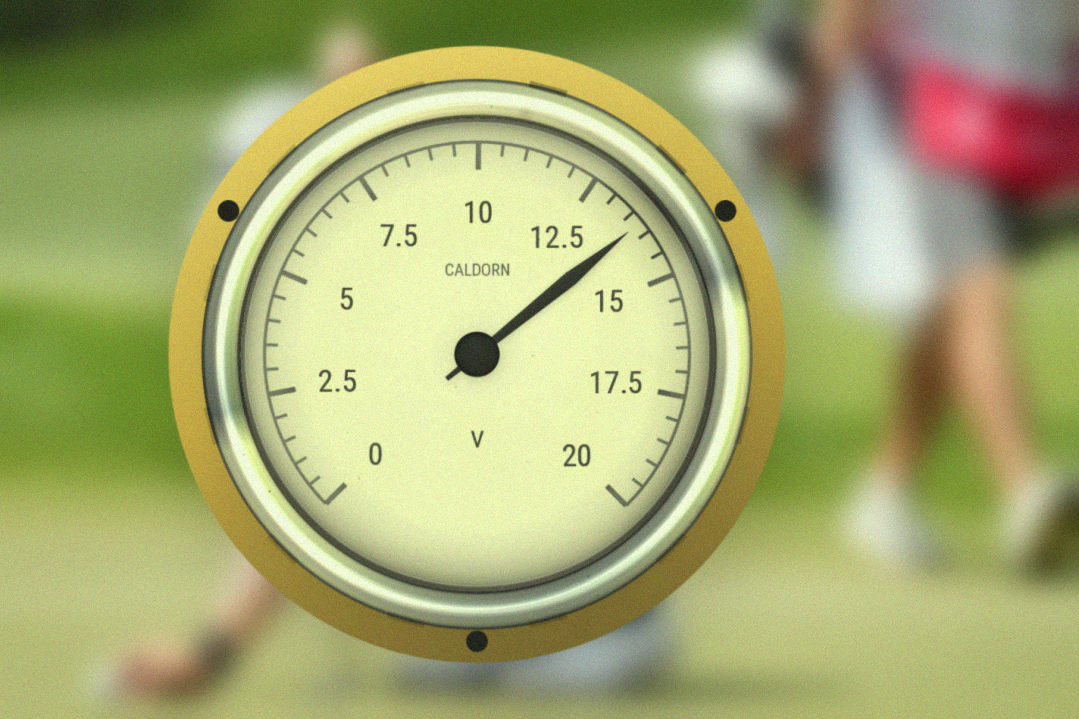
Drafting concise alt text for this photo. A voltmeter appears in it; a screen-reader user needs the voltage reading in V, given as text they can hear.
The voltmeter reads 13.75 V
